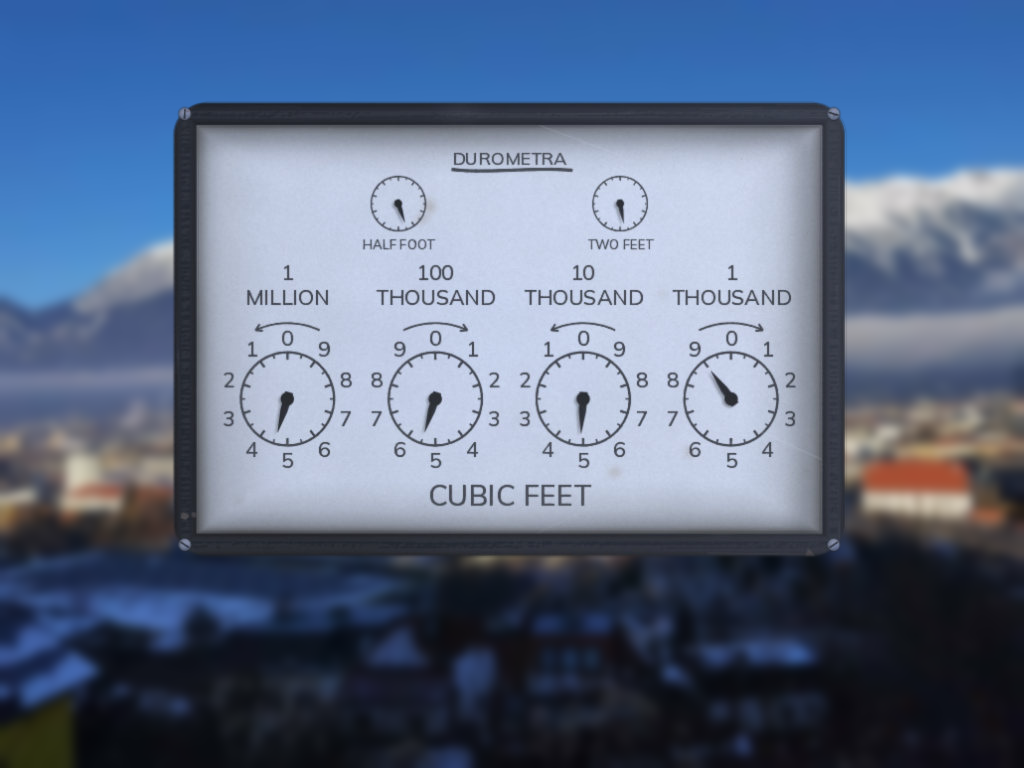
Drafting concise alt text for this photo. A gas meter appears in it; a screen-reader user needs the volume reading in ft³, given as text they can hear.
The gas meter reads 454900 ft³
